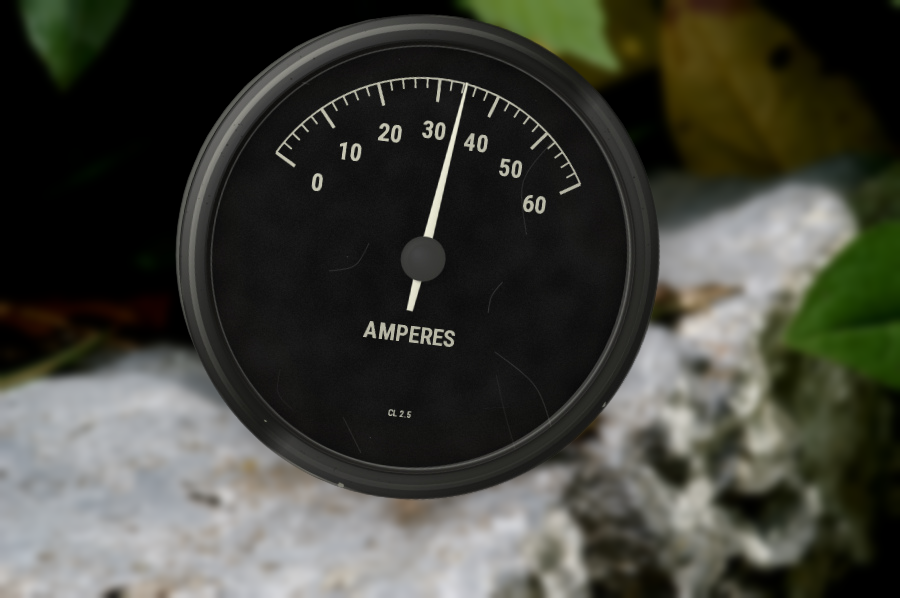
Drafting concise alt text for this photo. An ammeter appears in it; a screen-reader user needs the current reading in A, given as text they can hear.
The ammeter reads 34 A
